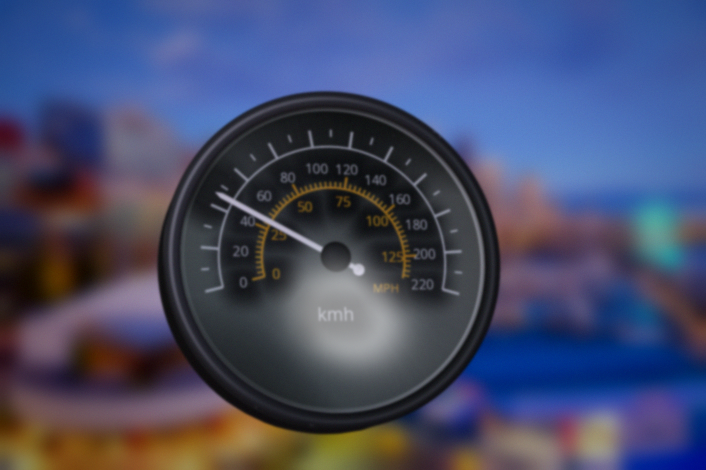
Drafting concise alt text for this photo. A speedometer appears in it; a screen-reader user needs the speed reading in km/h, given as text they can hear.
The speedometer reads 45 km/h
